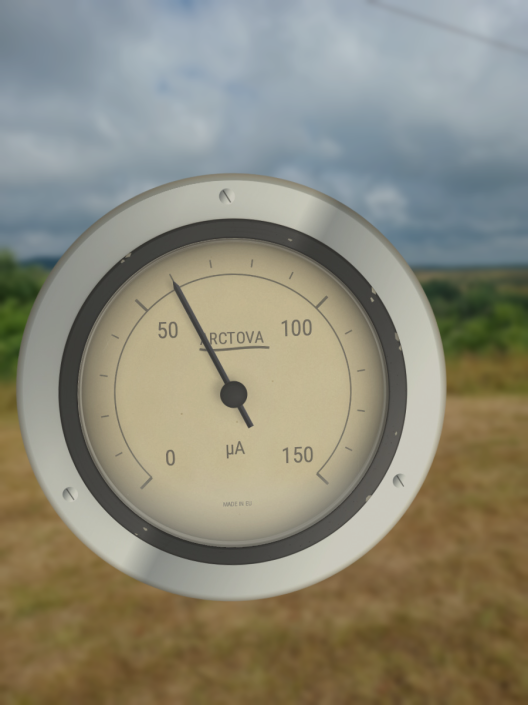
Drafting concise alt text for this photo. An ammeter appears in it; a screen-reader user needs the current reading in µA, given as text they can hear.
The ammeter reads 60 µA
